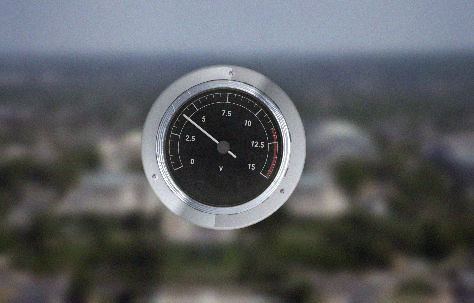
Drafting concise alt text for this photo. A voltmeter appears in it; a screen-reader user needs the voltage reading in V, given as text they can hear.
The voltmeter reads 4 V
